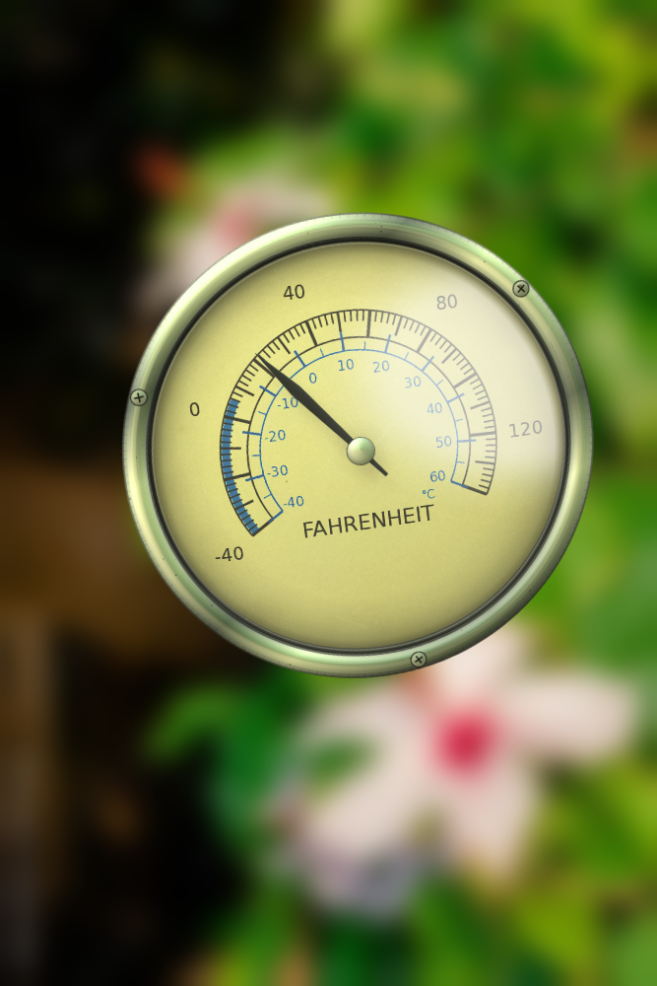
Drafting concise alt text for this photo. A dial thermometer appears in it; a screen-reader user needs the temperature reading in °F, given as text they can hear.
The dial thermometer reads 22 °F
